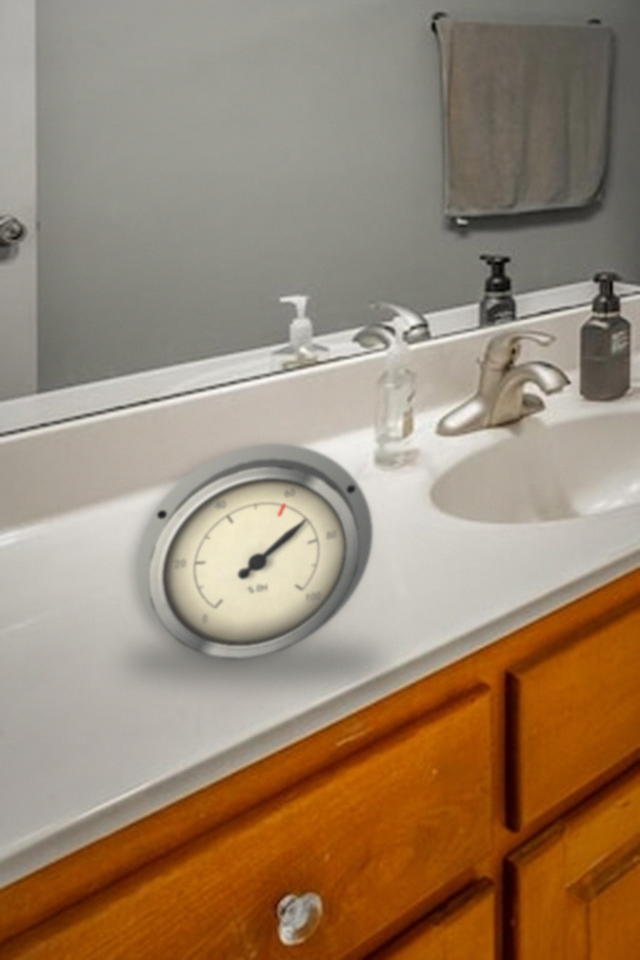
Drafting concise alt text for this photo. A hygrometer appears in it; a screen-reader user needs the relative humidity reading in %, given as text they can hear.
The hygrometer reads 70 %
